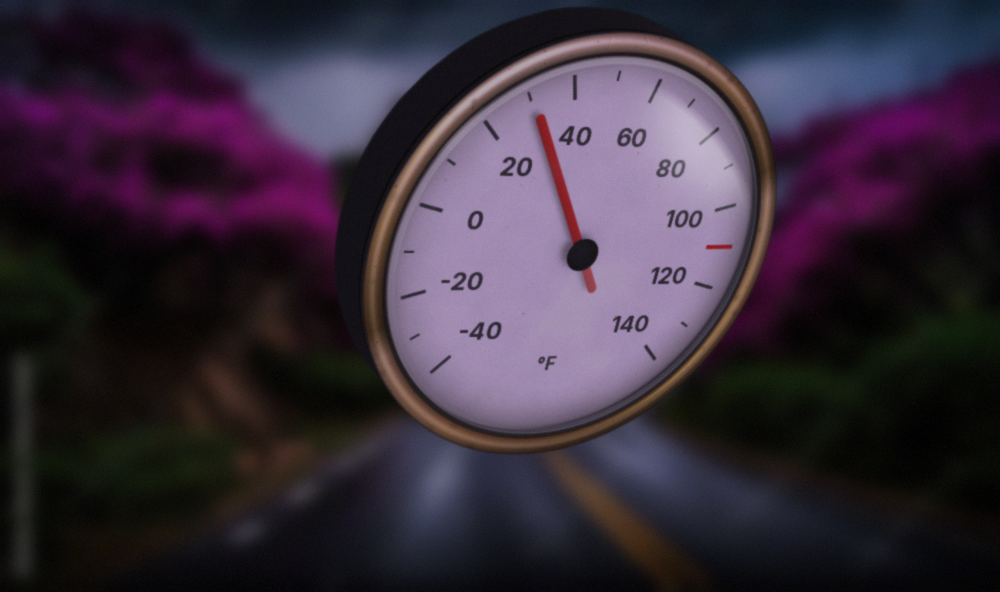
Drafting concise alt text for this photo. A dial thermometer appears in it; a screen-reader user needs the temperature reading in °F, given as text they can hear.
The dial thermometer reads 30 °F
